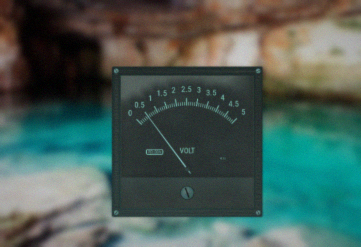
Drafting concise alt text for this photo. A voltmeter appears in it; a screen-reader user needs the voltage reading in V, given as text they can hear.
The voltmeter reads 0.5 V
